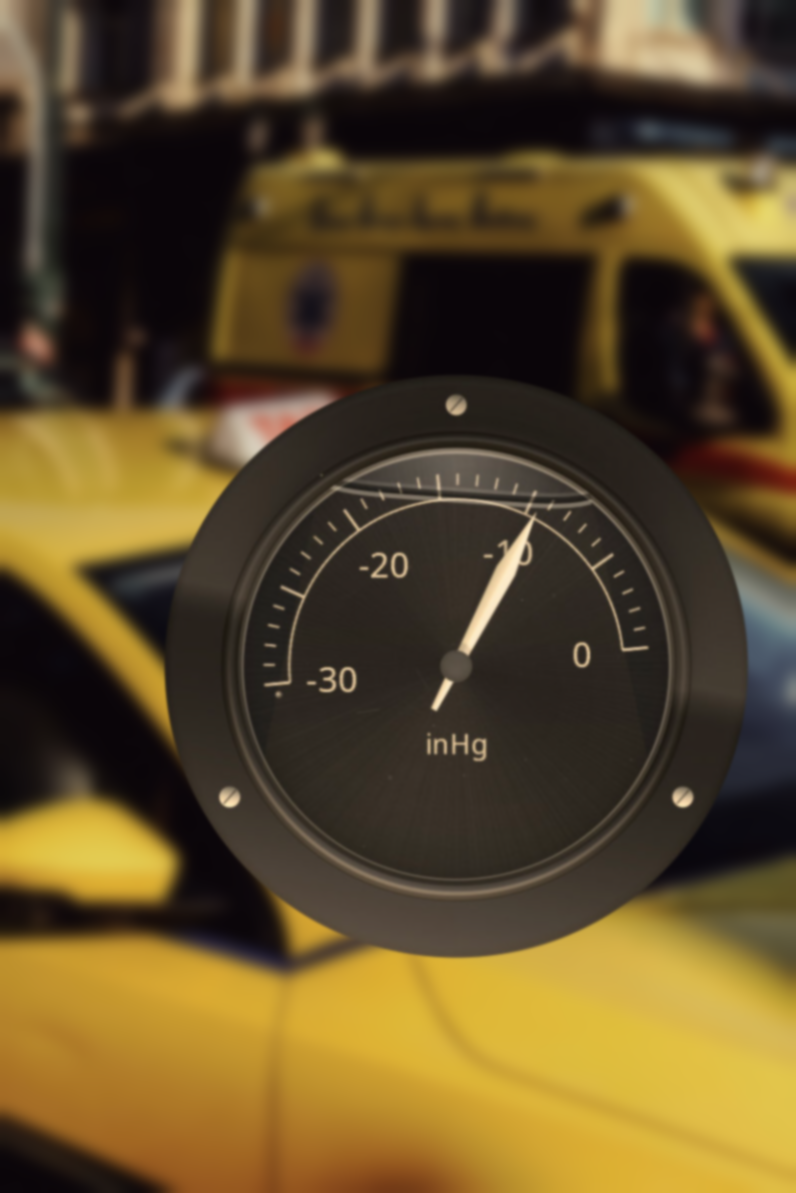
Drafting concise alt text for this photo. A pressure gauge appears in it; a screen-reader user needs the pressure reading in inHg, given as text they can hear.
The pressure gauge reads -9.5 inHg
